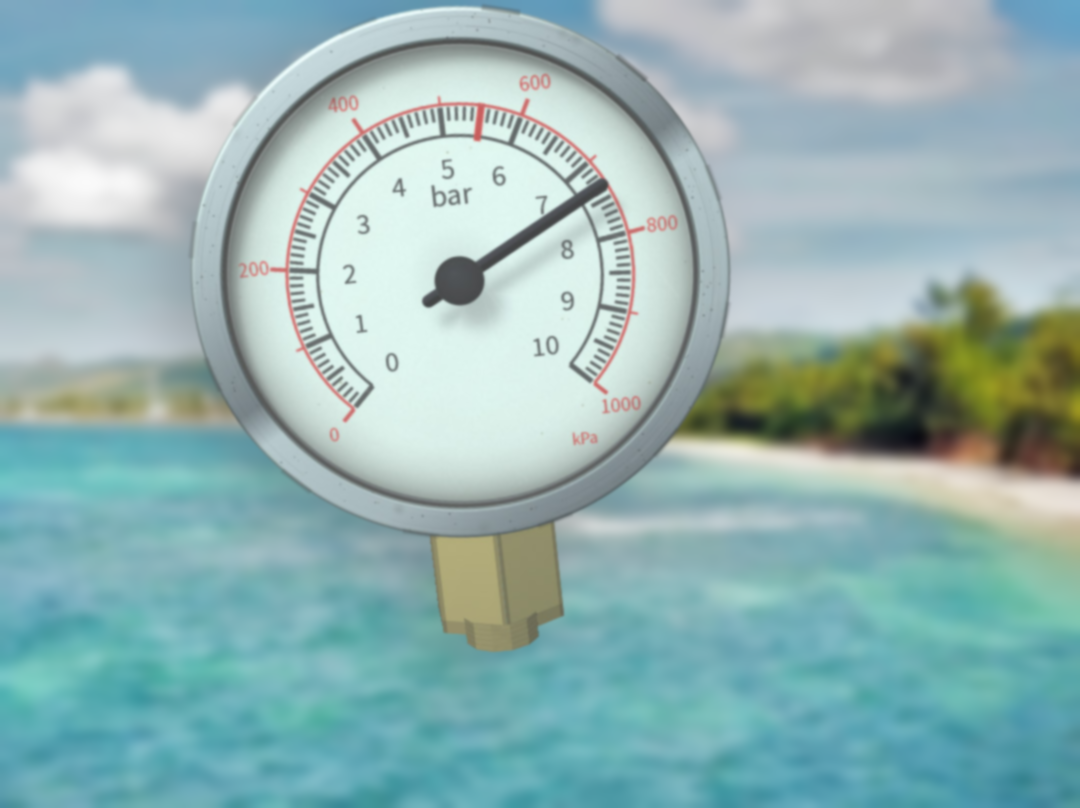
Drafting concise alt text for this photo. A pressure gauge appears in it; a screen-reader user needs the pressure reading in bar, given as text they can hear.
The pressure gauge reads 7.3 bar
